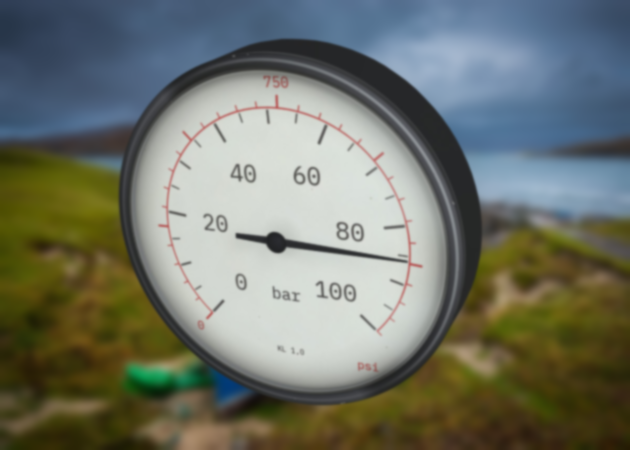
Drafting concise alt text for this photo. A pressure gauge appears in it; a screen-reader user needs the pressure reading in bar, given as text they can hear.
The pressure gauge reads 85 bar
